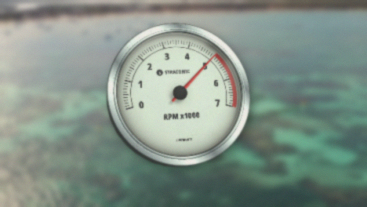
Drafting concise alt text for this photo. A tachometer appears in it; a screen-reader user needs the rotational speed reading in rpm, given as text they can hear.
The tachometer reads 5000 rpm
